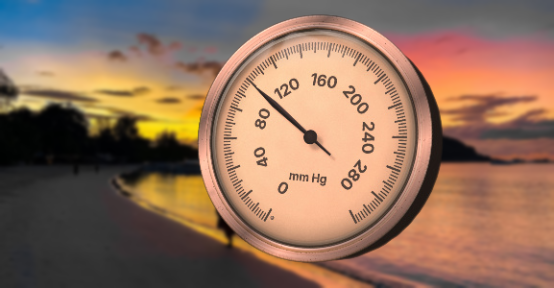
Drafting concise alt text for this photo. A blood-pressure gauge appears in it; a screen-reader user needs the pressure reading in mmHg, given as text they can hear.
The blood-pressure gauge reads 100 mmHg
